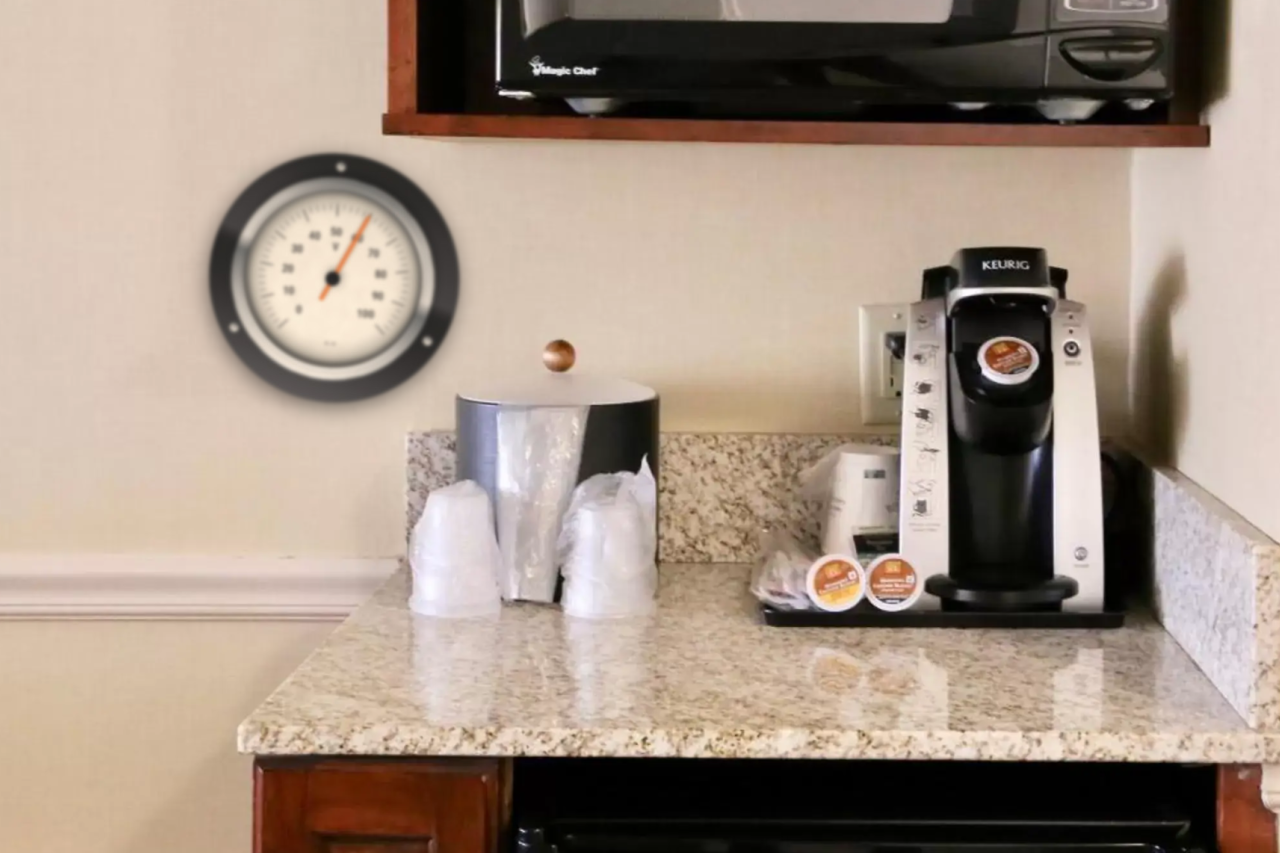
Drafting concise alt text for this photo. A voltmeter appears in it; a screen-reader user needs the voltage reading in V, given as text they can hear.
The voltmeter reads 60 V
